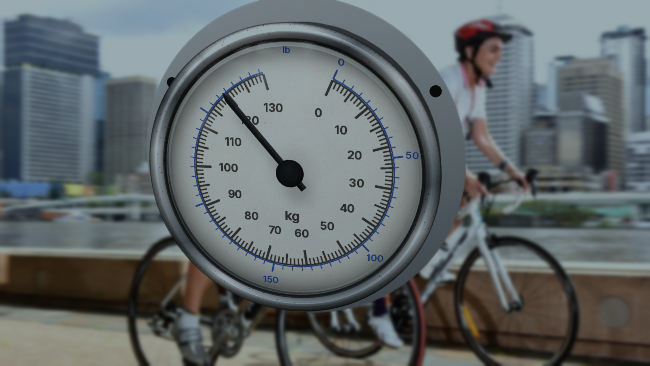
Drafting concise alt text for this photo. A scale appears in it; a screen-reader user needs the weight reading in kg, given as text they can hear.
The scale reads 120 kg
